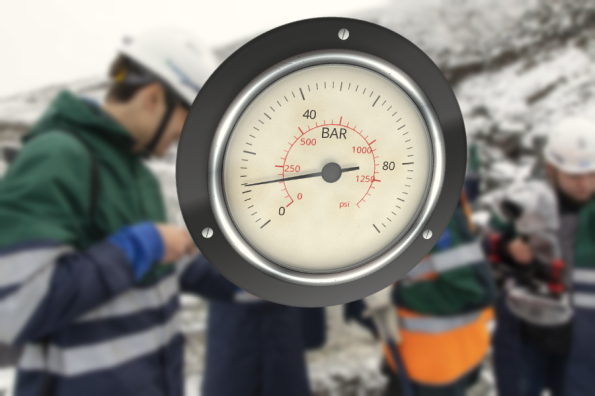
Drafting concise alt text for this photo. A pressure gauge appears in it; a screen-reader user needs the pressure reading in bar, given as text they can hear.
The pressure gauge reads 12 bar
